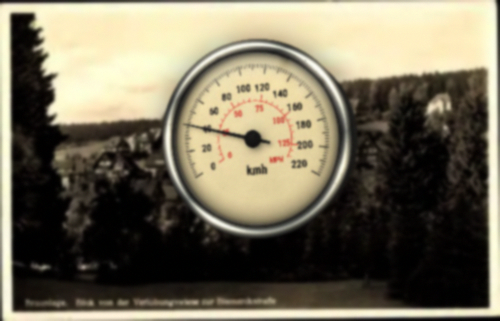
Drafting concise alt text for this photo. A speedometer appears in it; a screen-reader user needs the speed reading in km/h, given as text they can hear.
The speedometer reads 40 km/h
